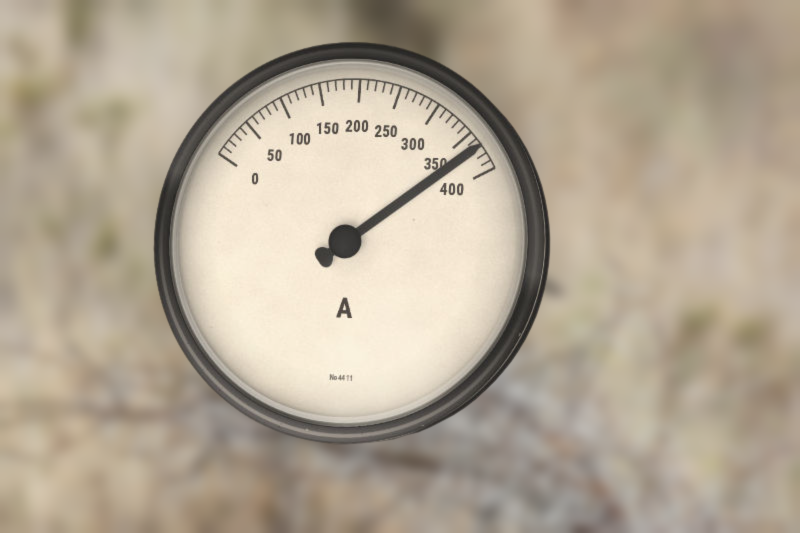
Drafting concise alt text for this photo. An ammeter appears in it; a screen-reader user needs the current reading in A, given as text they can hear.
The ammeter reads 370 A
